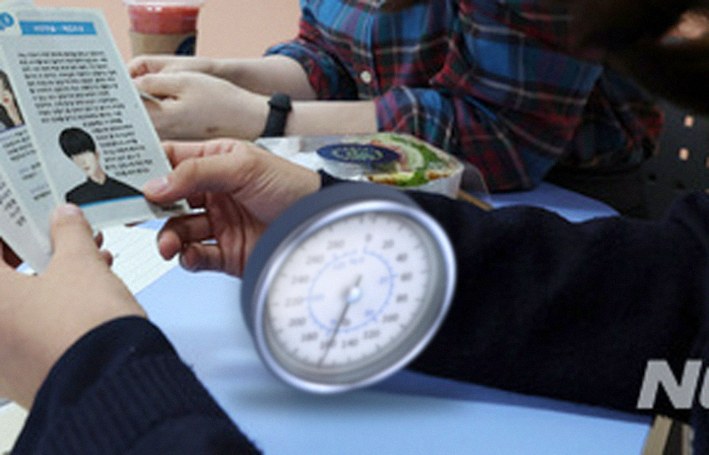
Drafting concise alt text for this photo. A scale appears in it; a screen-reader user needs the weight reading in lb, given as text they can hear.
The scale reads 160 lb
